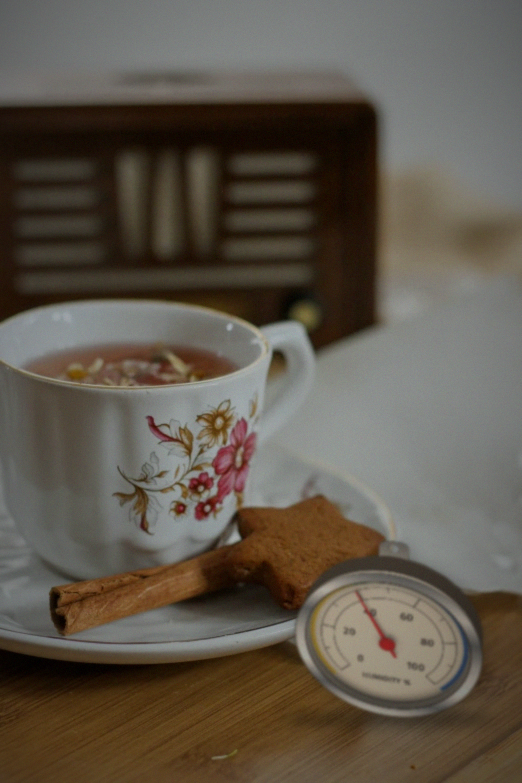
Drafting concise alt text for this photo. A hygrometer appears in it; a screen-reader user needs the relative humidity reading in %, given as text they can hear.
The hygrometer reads 40 %
